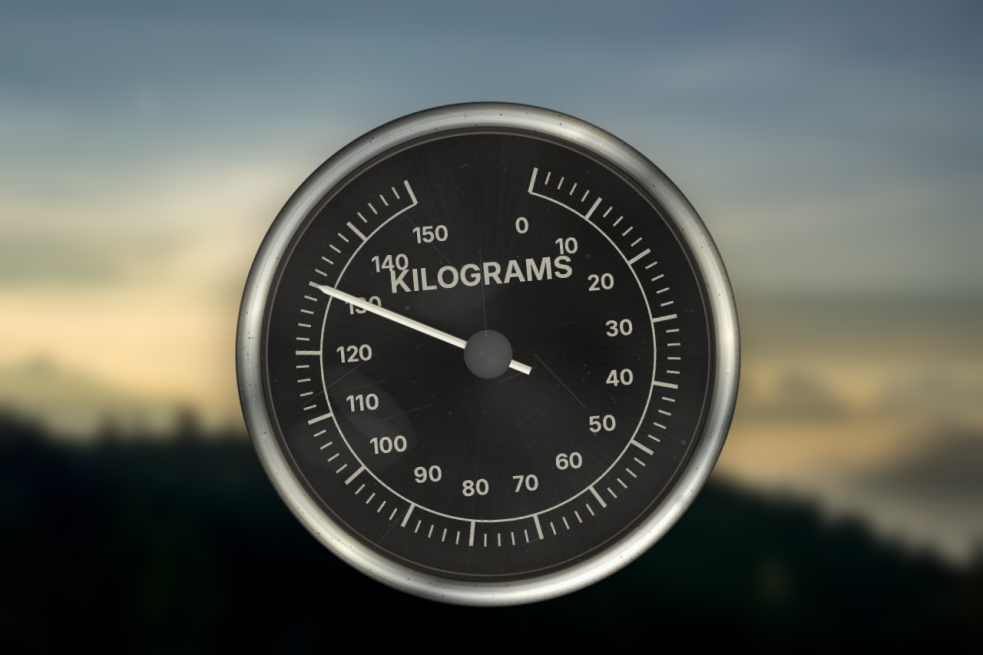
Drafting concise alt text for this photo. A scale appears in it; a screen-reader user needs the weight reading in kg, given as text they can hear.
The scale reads 130 kg
